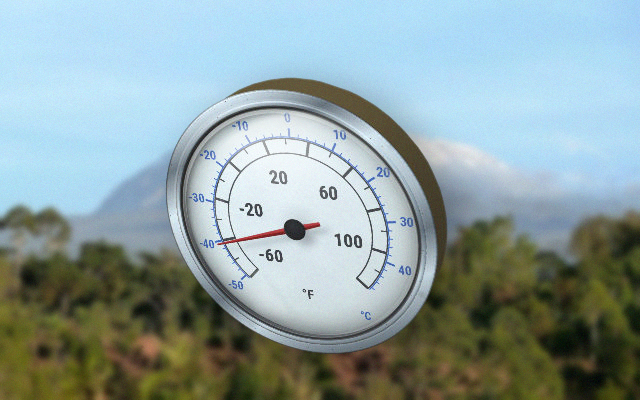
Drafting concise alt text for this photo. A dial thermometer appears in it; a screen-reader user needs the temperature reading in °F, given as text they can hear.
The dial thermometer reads -40 °F
